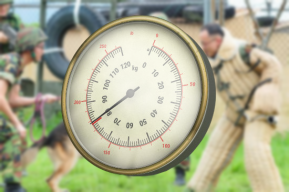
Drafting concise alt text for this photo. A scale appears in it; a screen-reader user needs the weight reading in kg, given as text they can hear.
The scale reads 80 kg
